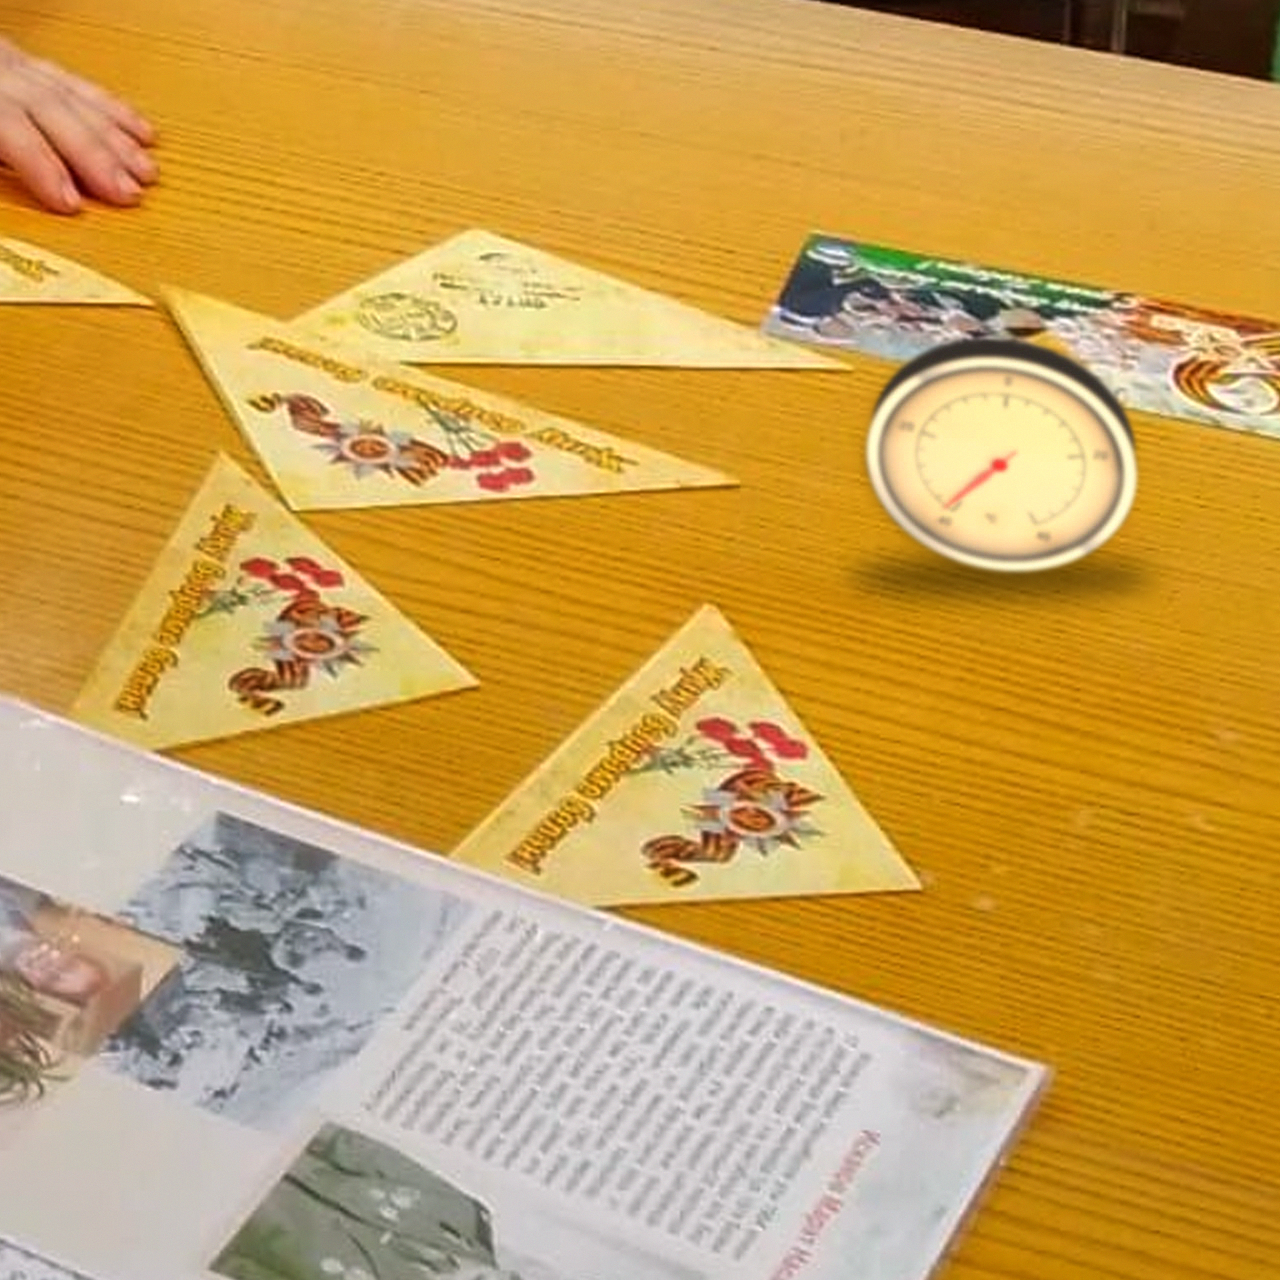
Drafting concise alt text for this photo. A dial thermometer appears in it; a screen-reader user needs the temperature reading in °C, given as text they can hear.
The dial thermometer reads -38 °C
